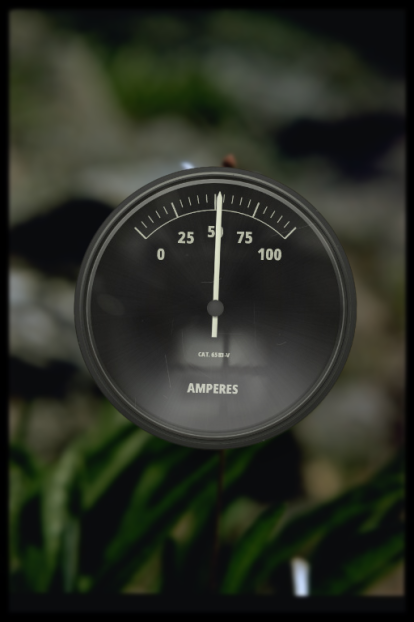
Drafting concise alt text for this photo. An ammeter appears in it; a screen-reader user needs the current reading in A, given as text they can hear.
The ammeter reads 52.5 A
